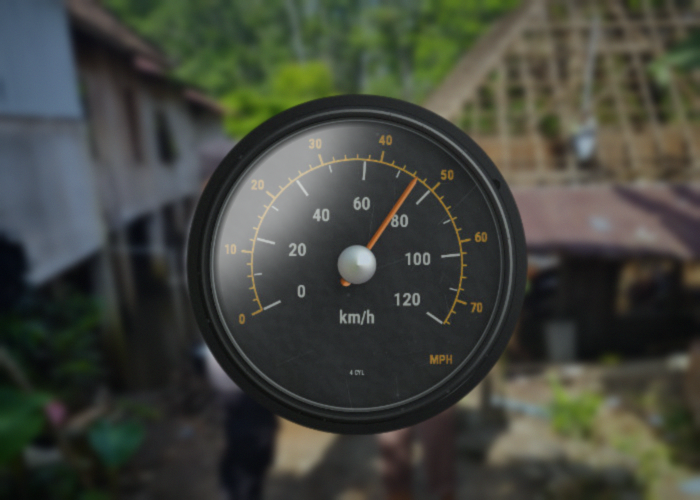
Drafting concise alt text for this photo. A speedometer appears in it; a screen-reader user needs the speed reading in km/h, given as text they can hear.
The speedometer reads 75 km/h
